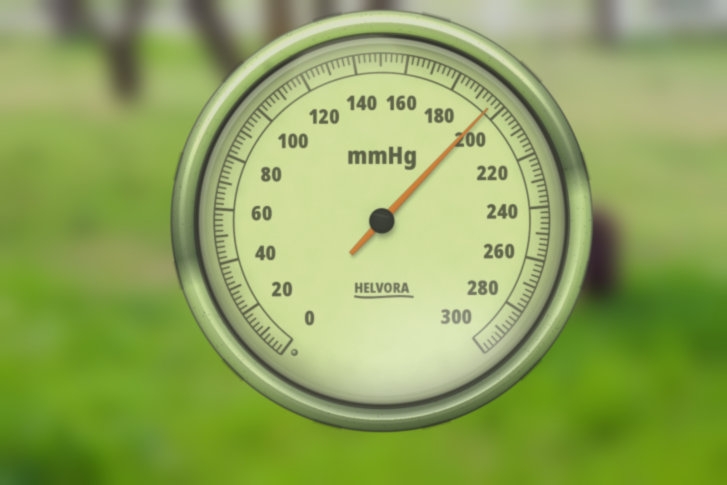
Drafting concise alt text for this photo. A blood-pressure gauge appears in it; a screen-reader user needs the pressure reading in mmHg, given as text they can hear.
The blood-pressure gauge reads 196 mmHg
